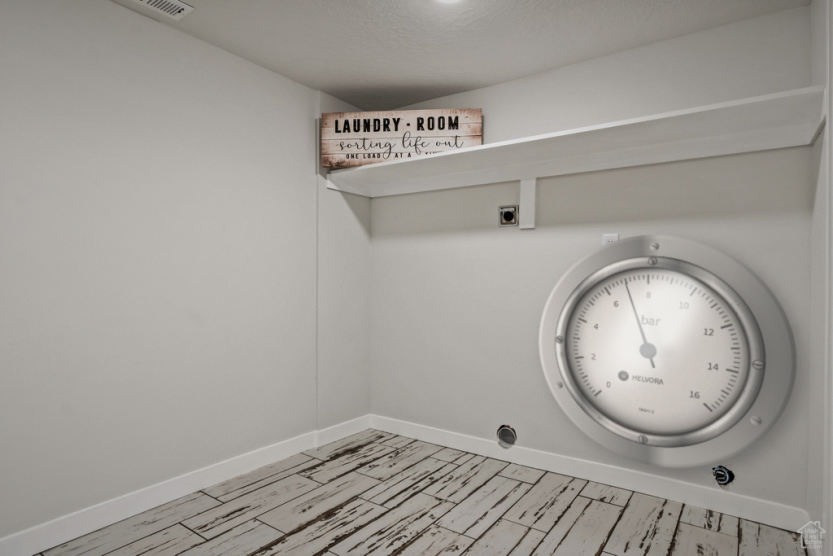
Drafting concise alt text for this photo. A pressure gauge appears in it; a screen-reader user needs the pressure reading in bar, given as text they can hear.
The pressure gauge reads 7 bar
